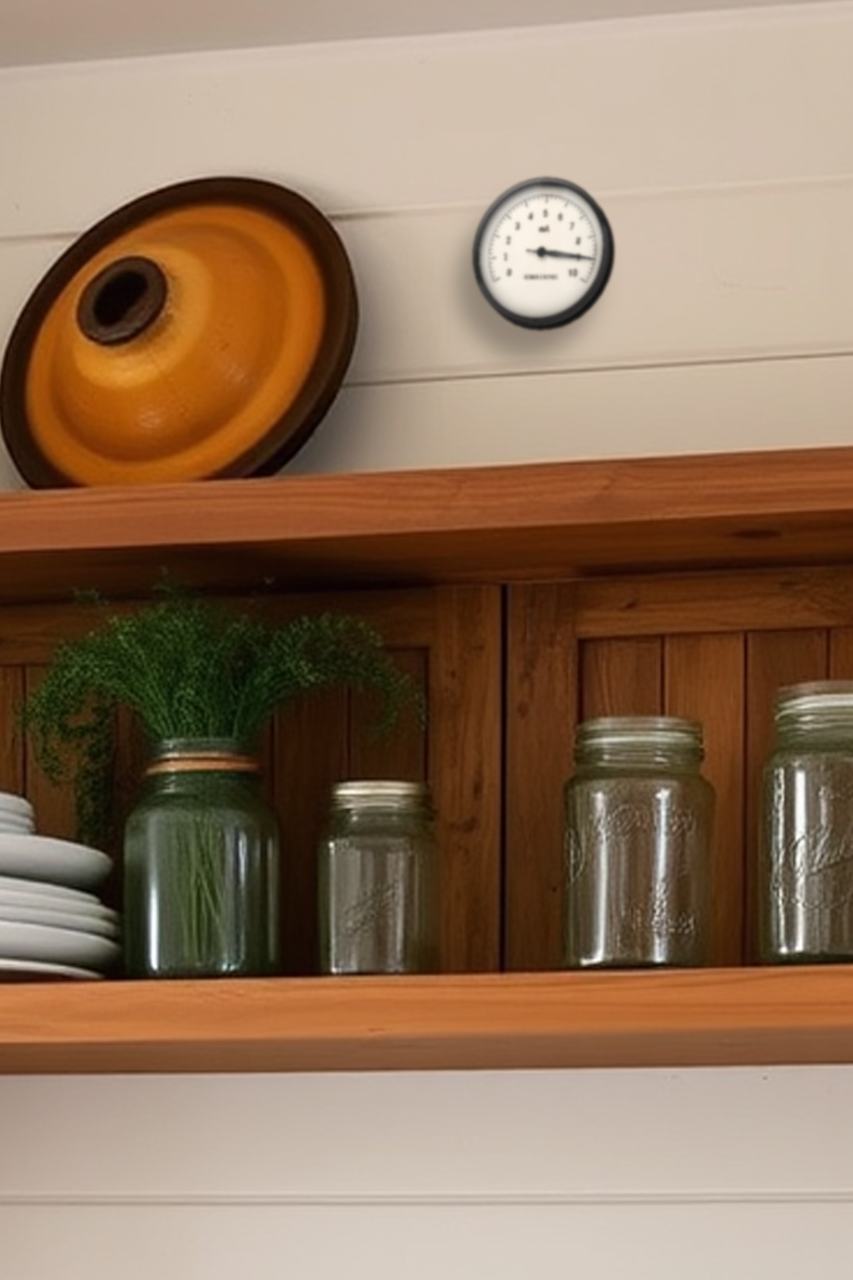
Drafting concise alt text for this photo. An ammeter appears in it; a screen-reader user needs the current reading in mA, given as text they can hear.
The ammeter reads 9 mA
